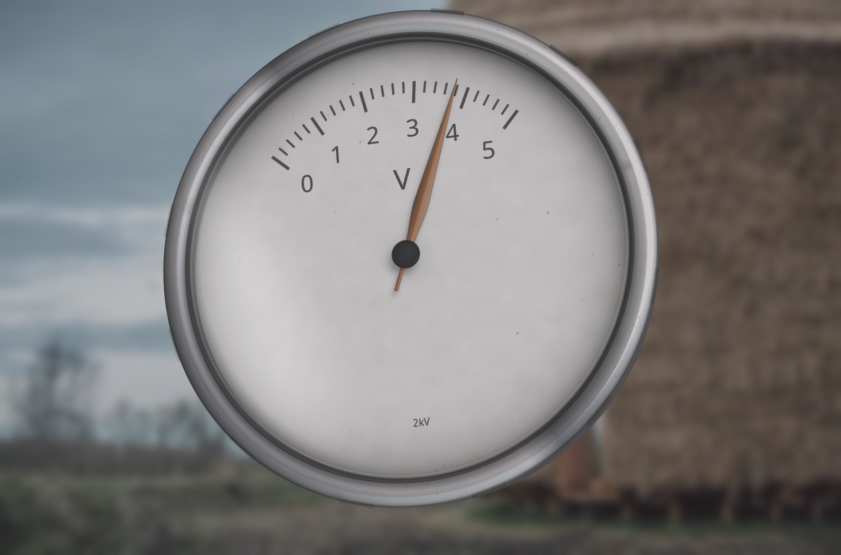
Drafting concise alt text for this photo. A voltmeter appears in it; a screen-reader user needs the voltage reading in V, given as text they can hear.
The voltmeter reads 3.8 V
